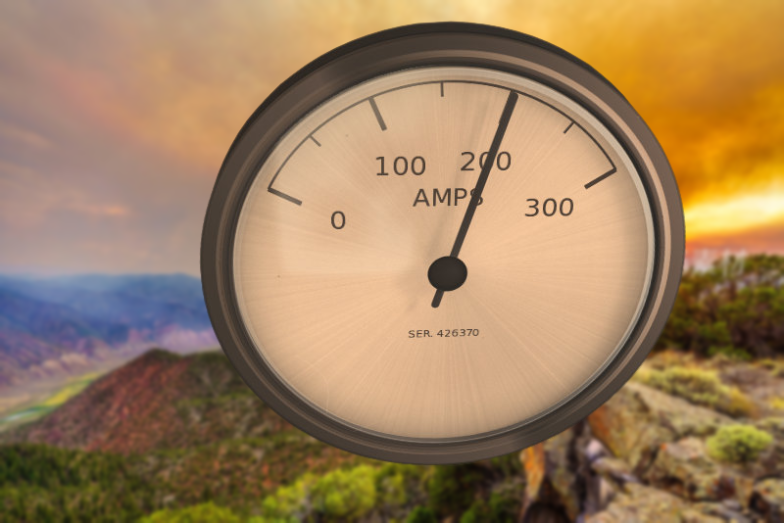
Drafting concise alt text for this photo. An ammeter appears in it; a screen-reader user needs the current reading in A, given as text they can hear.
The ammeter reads 200 A
